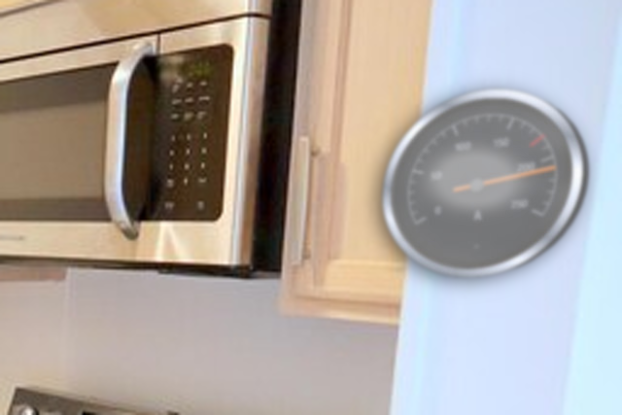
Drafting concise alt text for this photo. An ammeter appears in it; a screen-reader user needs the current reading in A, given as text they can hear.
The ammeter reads 210 A
